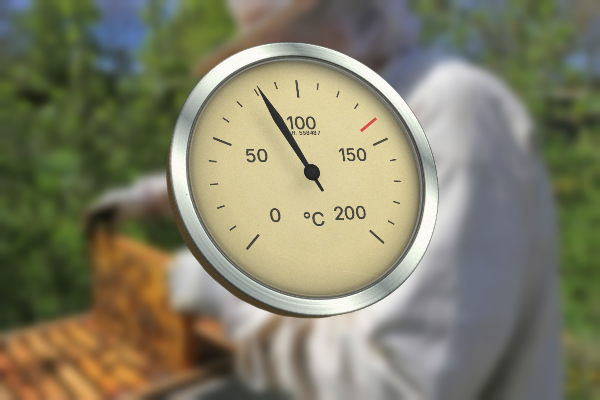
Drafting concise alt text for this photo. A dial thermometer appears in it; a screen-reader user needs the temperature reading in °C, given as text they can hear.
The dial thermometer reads 80 °C
